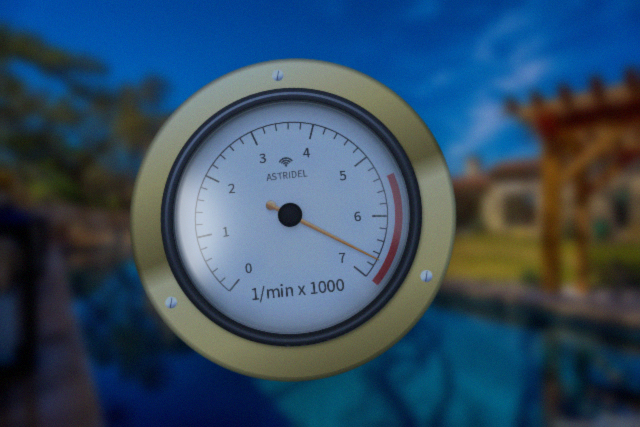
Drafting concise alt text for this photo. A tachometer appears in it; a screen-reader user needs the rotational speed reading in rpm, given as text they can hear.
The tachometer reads 6700 rpm
